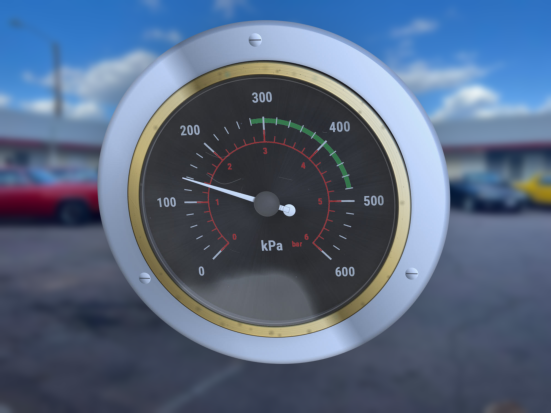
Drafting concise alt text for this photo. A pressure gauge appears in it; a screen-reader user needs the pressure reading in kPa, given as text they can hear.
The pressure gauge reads 140 kPa
